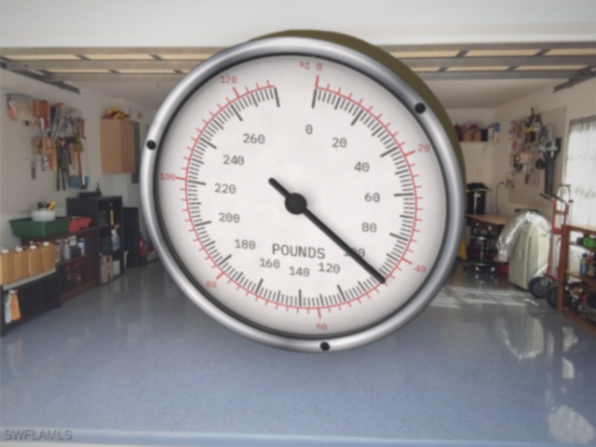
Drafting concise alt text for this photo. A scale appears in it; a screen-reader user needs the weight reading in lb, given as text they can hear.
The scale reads 100 lb
